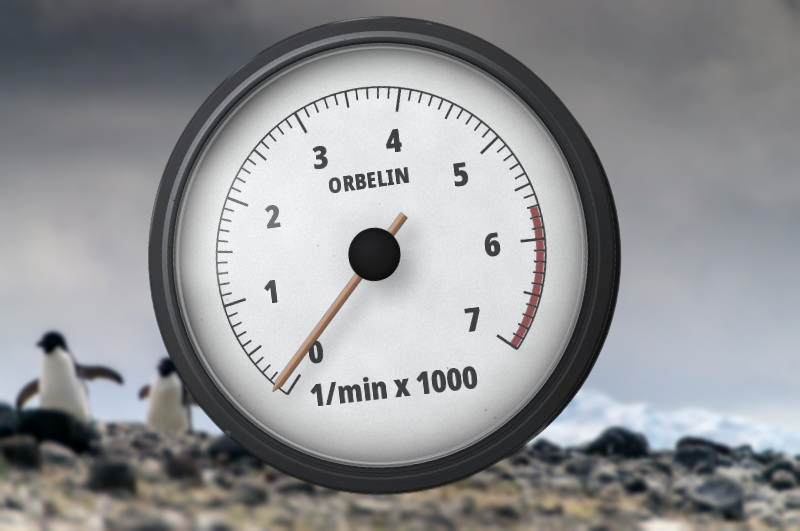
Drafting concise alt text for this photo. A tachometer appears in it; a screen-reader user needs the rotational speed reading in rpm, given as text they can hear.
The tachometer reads 100 rpm
